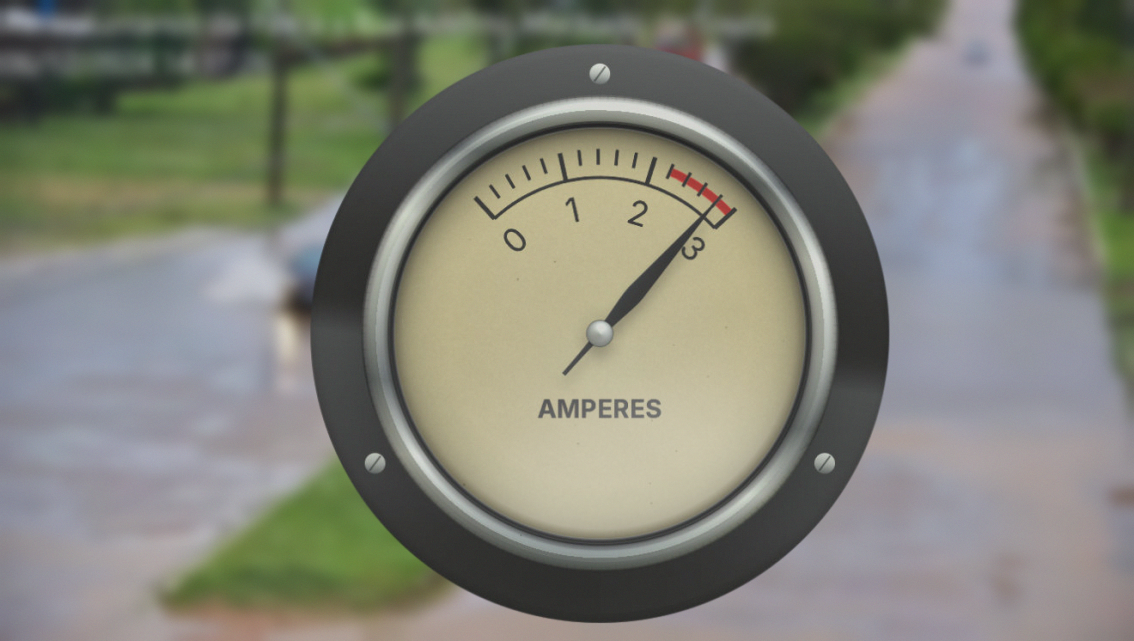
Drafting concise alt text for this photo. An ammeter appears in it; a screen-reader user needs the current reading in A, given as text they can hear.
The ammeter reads 2.8 A
